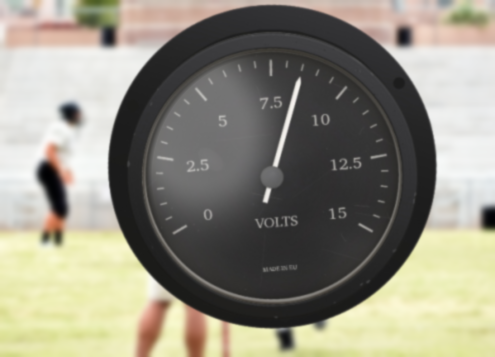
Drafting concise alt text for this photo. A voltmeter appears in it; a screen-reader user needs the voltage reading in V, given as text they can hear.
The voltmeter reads 8.5 V
